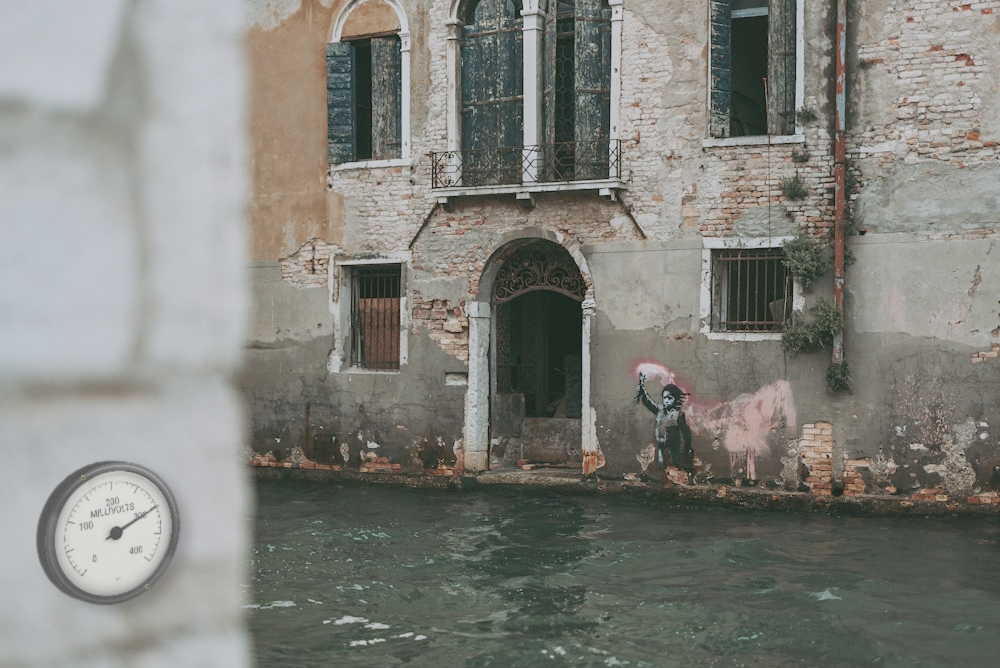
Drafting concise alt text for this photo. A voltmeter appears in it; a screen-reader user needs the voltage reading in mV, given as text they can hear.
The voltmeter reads 300 mV
